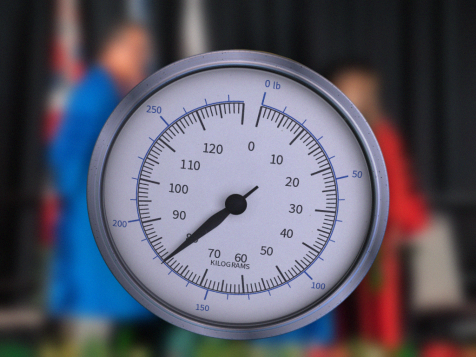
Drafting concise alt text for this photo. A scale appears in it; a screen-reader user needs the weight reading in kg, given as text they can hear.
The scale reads 80 kg
